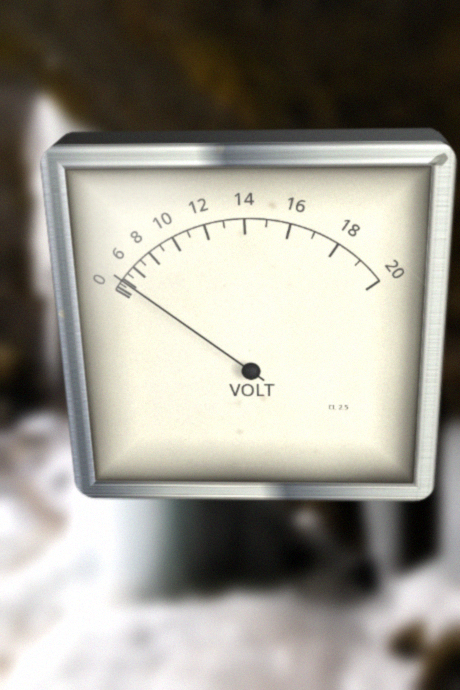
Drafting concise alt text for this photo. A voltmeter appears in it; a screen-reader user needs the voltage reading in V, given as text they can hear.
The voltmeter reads 4 V
